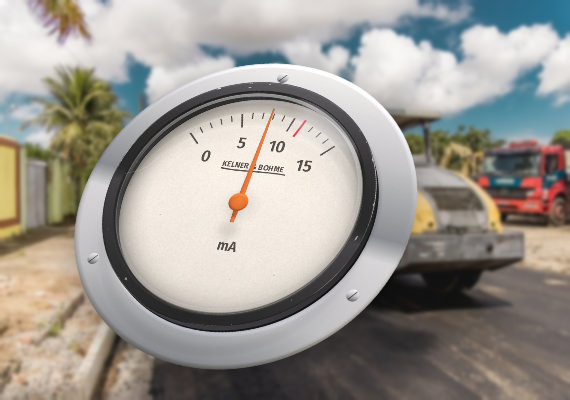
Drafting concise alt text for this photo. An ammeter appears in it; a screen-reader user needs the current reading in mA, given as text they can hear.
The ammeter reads 8 mA
